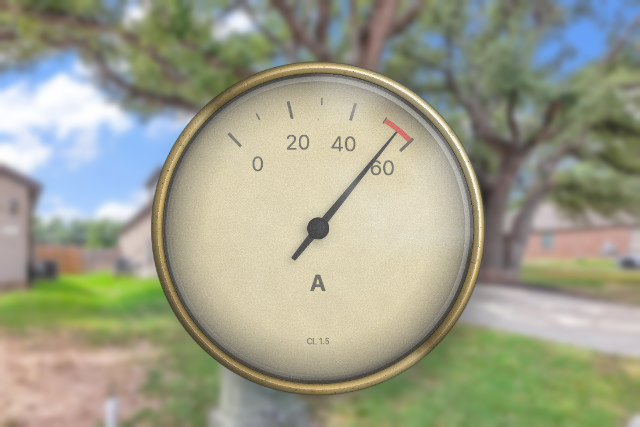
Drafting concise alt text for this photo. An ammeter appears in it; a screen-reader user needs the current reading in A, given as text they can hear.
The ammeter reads 55 A
